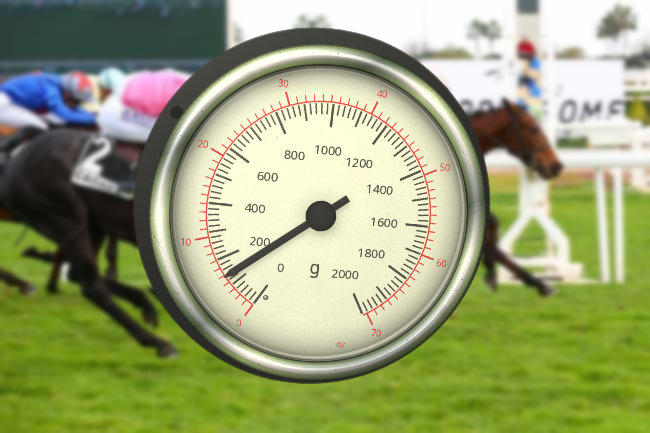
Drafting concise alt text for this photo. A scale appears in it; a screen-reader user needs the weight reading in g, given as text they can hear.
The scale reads 140 g
